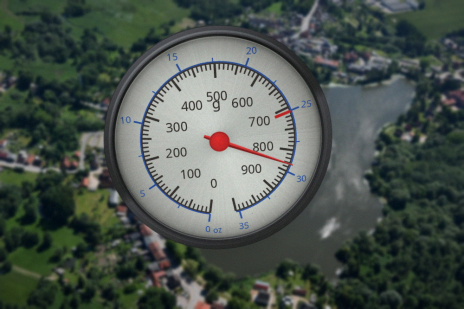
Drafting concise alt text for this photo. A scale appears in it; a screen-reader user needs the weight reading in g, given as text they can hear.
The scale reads 830 g
